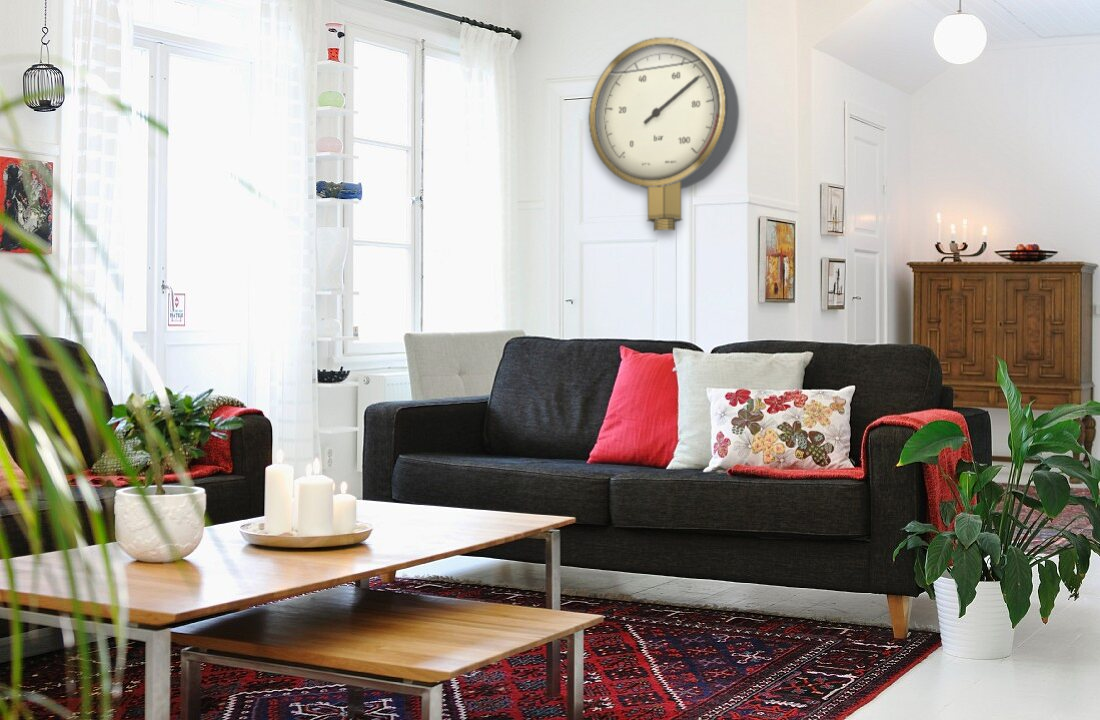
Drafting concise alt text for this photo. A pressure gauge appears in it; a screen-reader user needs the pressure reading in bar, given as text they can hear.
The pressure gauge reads 70 bar
